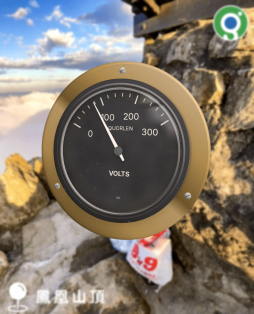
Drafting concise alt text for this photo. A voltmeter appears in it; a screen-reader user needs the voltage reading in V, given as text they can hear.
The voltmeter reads 80 V
